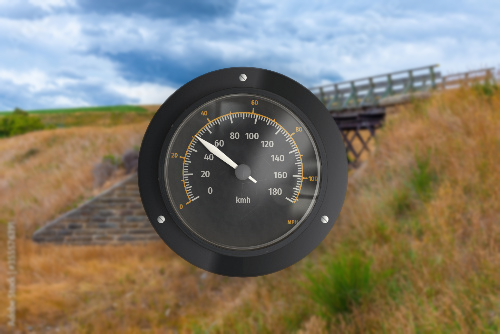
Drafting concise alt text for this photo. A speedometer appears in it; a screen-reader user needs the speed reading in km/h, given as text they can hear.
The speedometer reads 50 km/h
